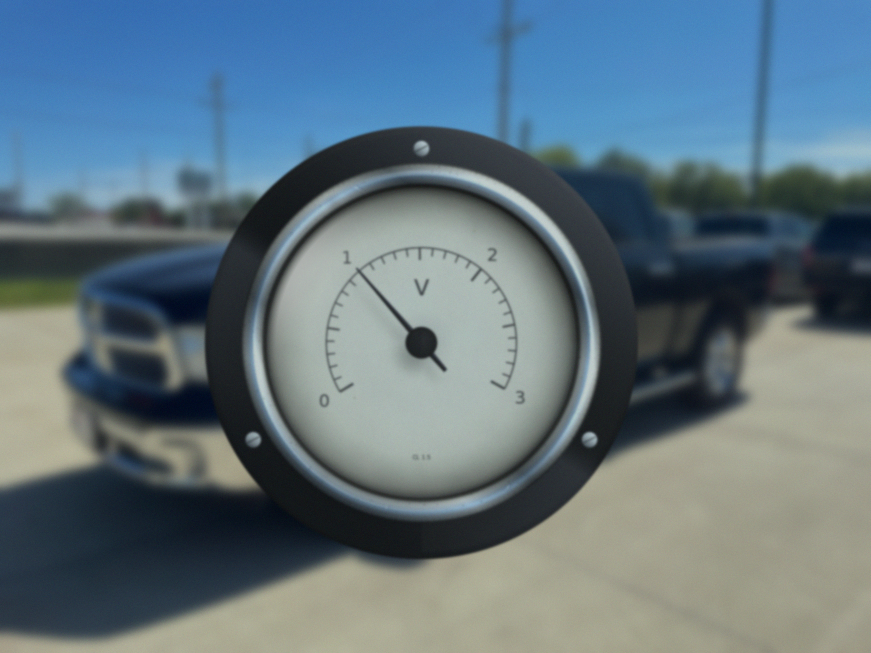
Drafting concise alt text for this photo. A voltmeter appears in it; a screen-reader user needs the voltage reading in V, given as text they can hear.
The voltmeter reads 1 V
